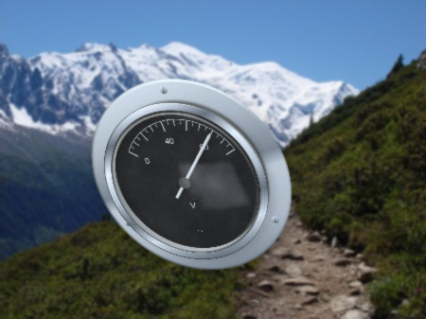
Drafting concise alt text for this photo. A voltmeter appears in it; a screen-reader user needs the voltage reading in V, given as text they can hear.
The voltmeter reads 80 V
